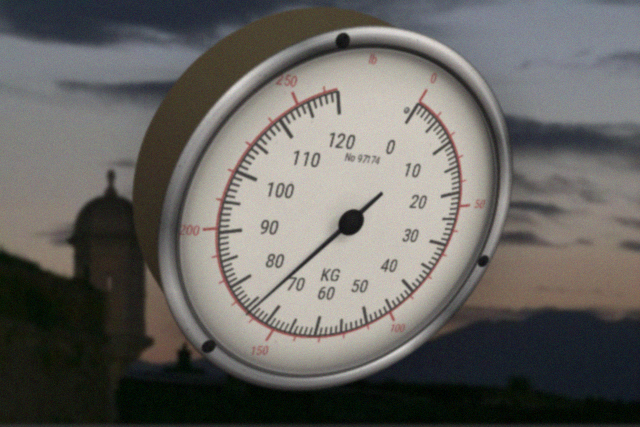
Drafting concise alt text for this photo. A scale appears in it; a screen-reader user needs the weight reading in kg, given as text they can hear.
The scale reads 75 kg
